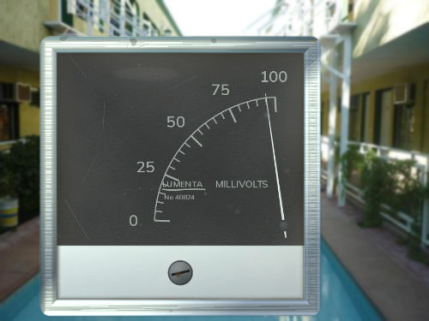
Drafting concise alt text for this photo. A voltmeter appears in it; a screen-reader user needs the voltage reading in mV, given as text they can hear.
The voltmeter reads 95 mV
